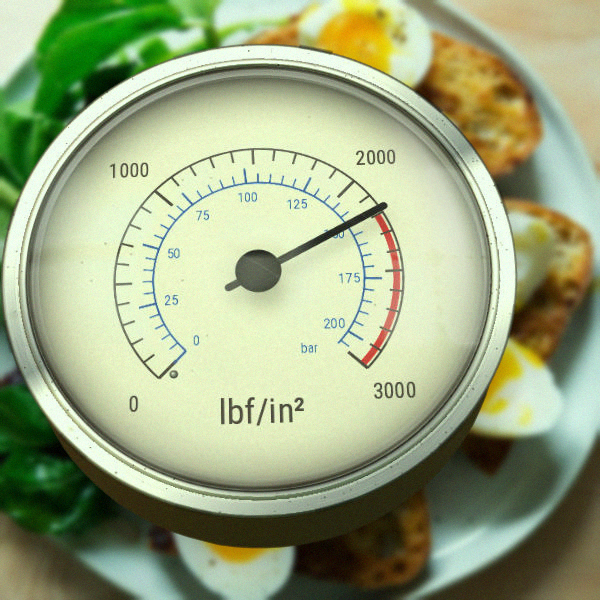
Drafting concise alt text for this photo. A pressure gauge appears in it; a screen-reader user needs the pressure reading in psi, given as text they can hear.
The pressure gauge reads 2200 psi
